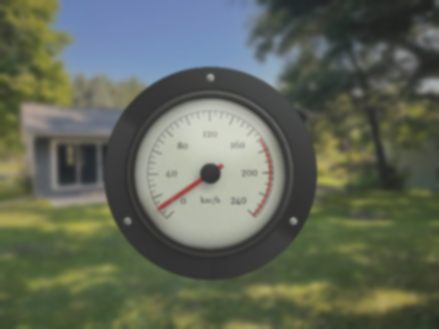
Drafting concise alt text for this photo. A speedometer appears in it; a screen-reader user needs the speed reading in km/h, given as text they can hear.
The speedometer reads 10 km/h
